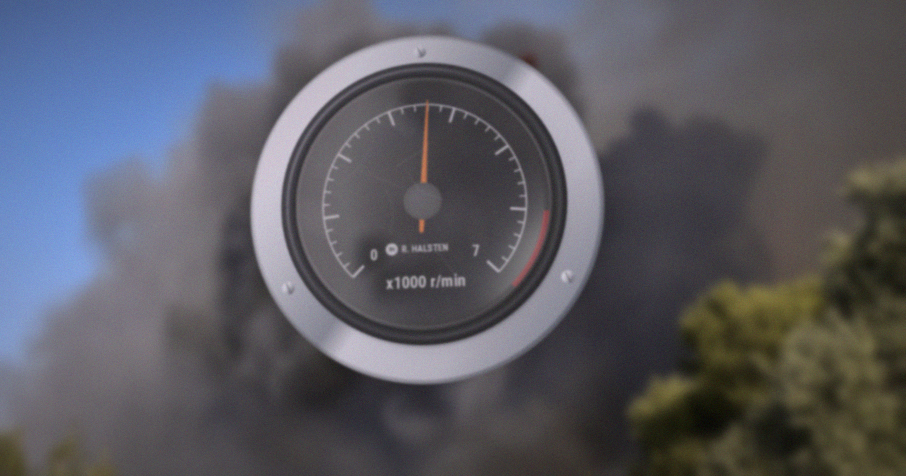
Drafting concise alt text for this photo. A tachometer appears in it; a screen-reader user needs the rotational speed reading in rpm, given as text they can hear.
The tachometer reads 3600 rpm
